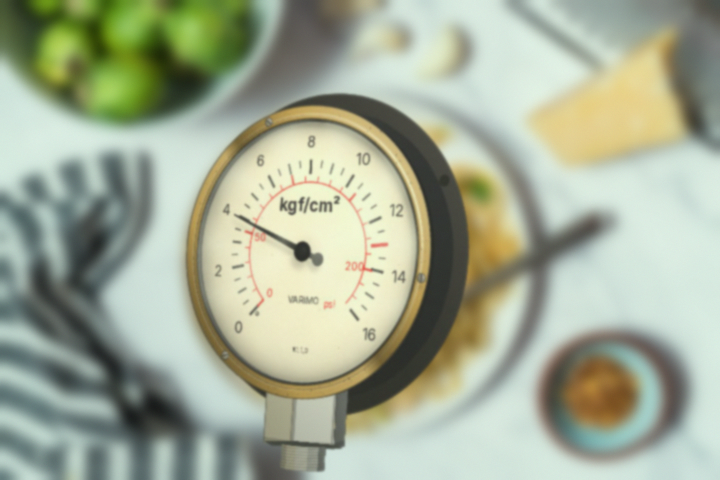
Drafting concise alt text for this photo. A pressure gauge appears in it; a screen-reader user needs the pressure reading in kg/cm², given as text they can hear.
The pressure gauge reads 4 kg/cm²
